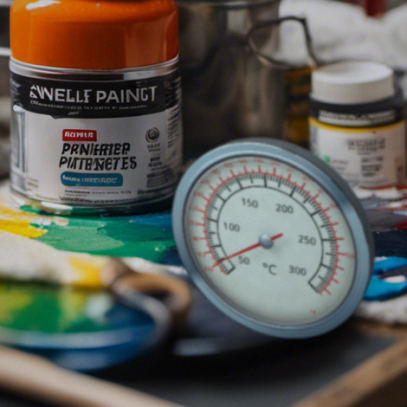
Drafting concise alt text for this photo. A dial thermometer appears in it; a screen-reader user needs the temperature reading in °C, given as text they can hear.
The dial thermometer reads 62.5 °C
